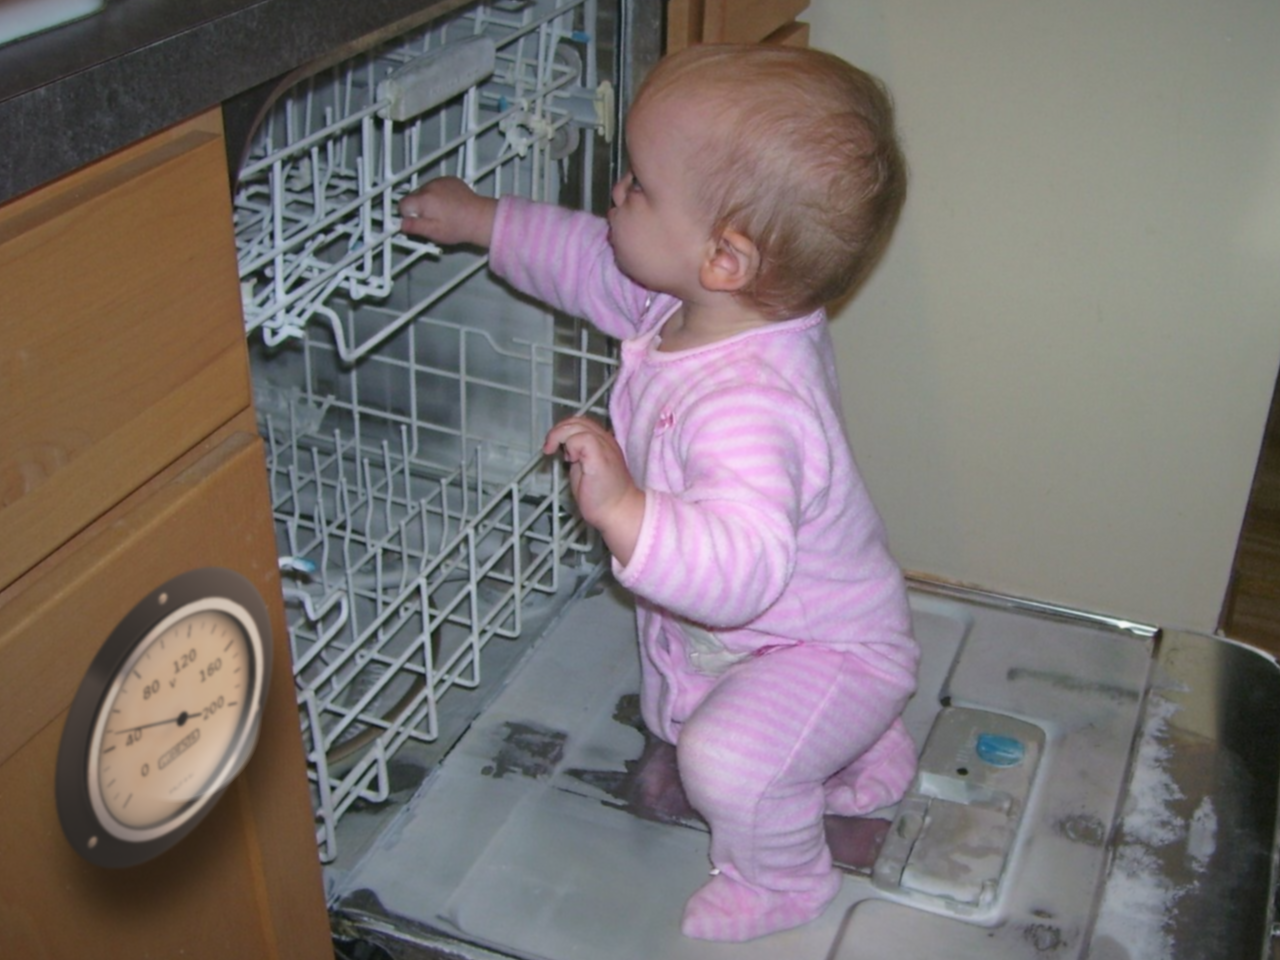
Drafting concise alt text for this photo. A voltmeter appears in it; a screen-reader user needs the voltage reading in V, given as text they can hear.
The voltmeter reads 50 V
